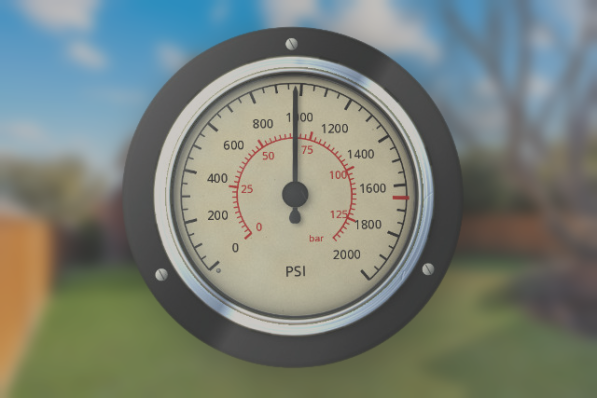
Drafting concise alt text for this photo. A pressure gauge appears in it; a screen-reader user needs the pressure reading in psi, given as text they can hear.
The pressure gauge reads 975 psi
